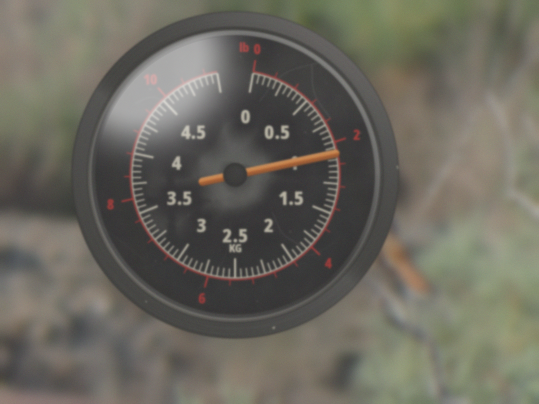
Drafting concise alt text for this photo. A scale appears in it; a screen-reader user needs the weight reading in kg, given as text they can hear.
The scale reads 1 kg
